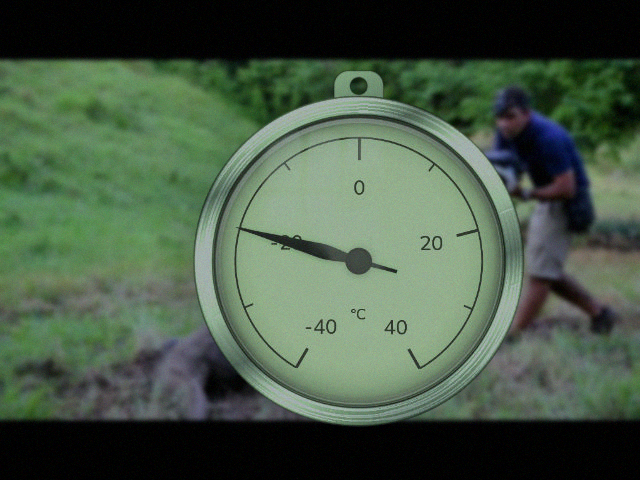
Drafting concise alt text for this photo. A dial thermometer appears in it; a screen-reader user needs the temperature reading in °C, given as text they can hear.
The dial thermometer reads -20 °C
